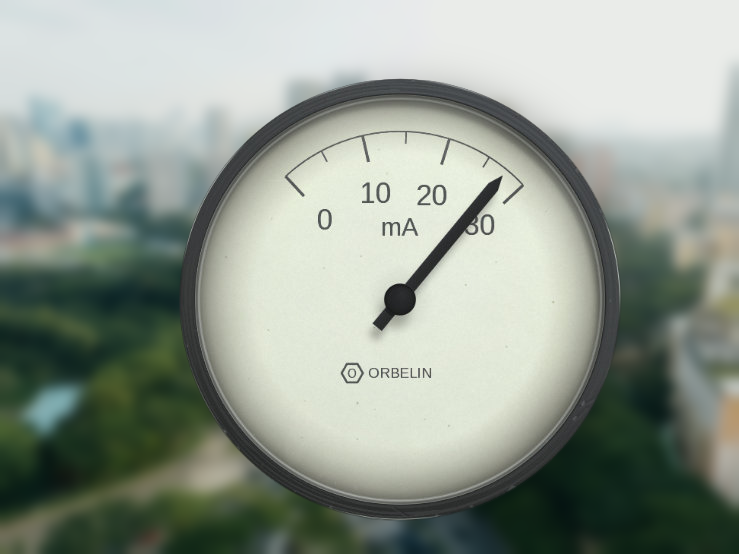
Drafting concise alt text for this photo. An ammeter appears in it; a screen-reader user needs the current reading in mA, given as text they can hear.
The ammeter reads 27.5 mA
